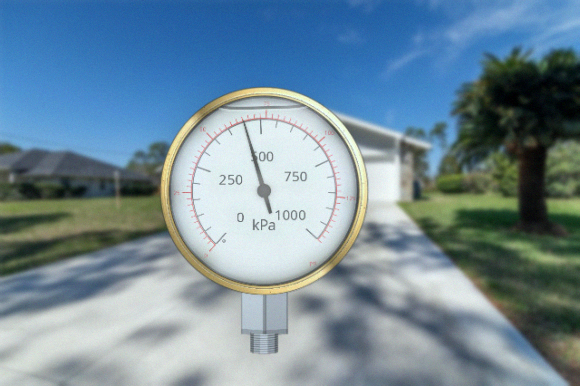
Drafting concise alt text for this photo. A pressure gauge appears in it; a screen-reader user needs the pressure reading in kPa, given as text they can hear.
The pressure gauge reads 450 kPa
